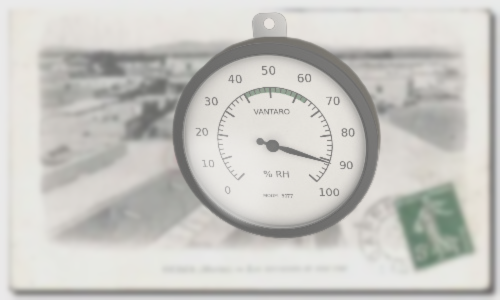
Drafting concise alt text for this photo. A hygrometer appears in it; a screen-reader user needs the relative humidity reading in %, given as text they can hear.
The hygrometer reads 90 %
